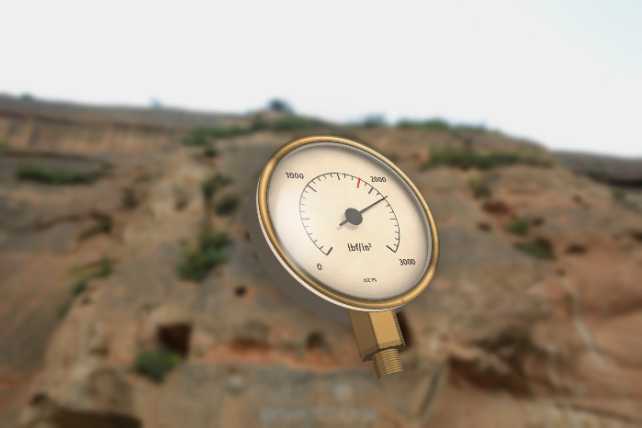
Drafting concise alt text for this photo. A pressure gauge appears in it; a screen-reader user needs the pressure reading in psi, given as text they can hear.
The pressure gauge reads 2200 psi
